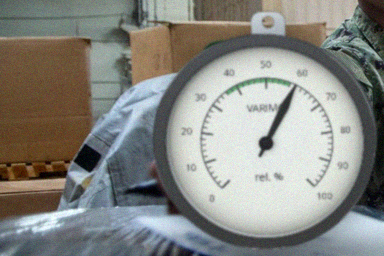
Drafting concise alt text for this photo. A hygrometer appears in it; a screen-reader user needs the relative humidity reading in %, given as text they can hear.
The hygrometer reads 60 %
